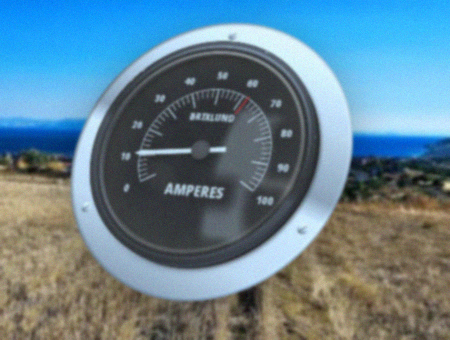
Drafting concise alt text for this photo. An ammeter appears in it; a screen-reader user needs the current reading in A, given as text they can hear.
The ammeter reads 10 A
